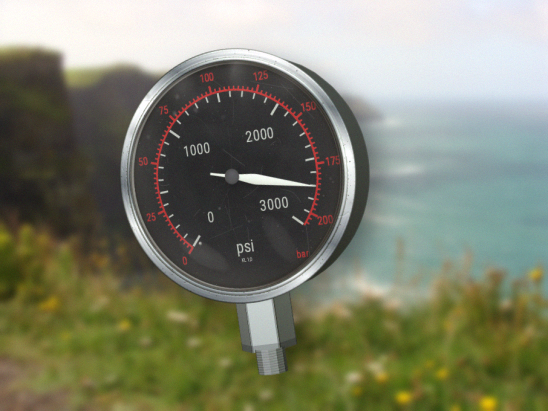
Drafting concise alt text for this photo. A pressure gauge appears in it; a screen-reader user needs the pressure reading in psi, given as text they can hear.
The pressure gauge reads 2700 psi
